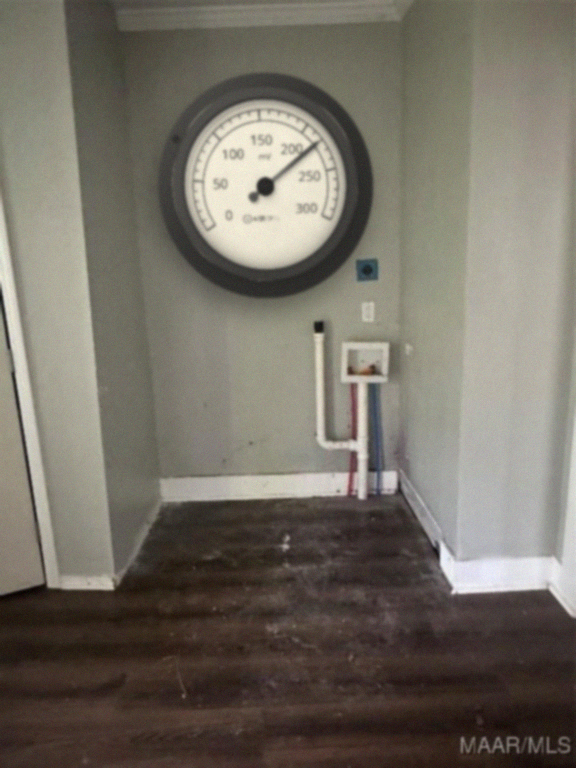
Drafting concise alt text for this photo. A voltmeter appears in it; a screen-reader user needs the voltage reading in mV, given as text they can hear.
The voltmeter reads 220 mV
